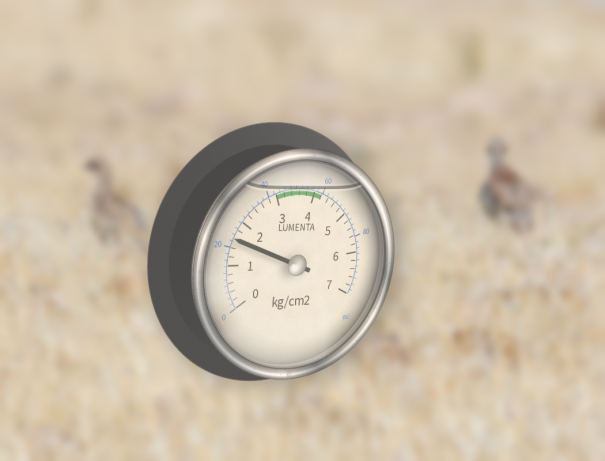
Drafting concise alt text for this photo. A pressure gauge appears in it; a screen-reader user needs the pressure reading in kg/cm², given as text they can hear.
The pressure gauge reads 1.6 kg/cm²
